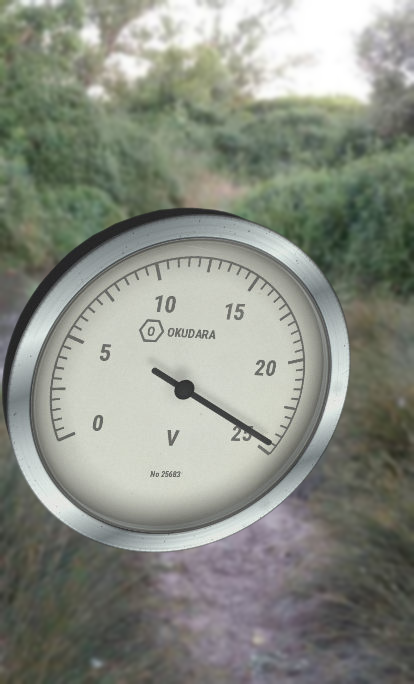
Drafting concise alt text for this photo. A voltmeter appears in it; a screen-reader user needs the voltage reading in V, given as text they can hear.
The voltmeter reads 24.5 V
